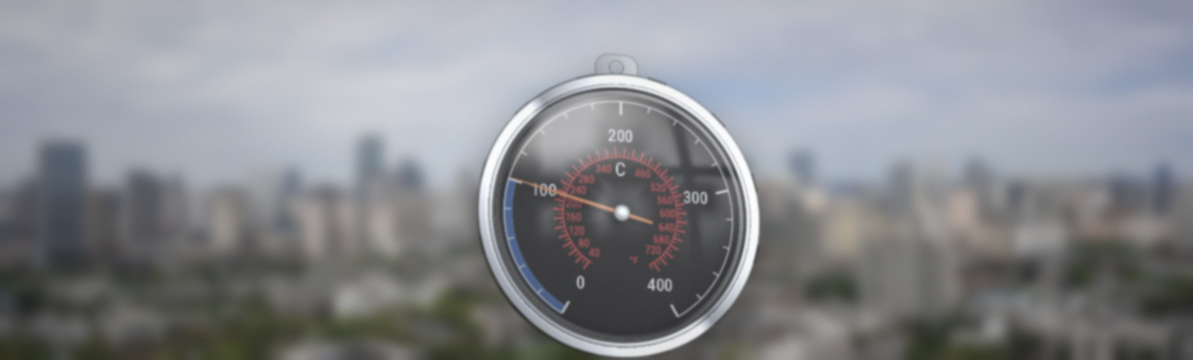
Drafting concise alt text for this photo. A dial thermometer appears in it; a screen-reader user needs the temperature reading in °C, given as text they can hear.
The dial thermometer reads 100 °C
